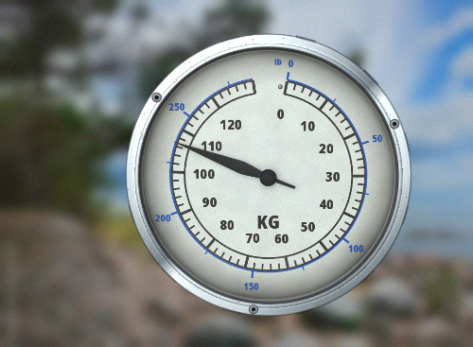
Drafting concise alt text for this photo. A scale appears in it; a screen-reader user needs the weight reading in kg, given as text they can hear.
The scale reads 107 kg
